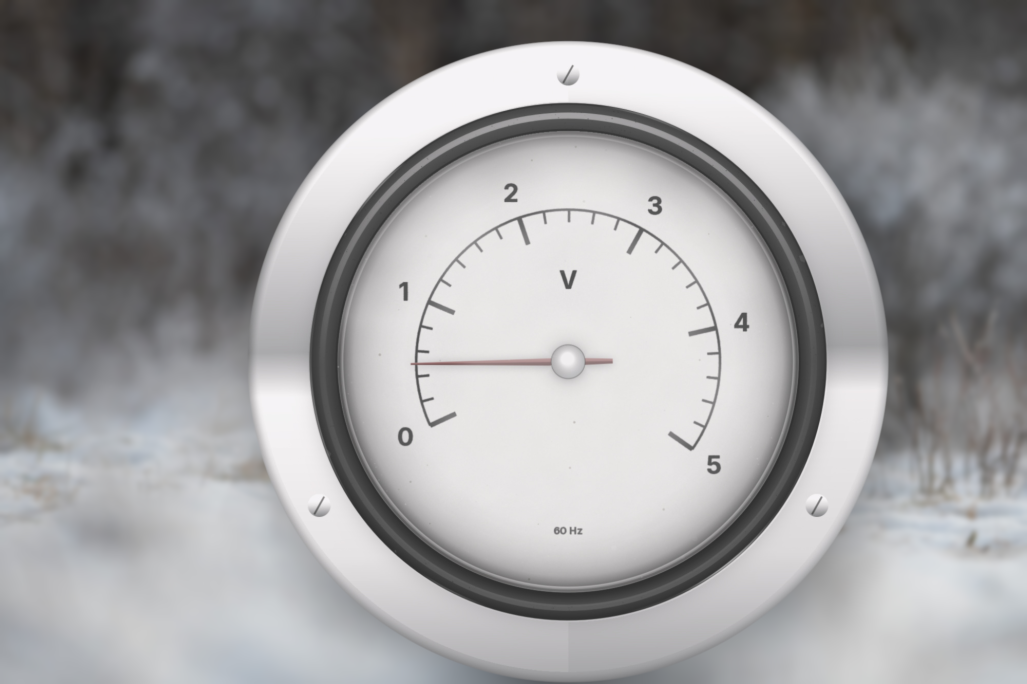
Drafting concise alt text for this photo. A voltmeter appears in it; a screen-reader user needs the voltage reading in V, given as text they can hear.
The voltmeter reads 0.5 V
